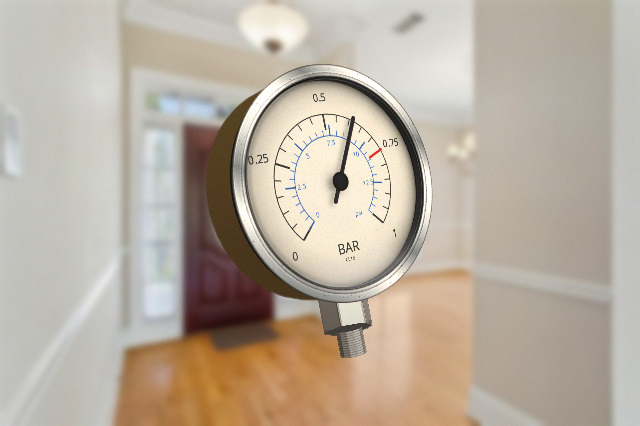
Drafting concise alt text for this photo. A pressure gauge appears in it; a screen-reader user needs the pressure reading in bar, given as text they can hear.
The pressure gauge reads 0.6 bar
